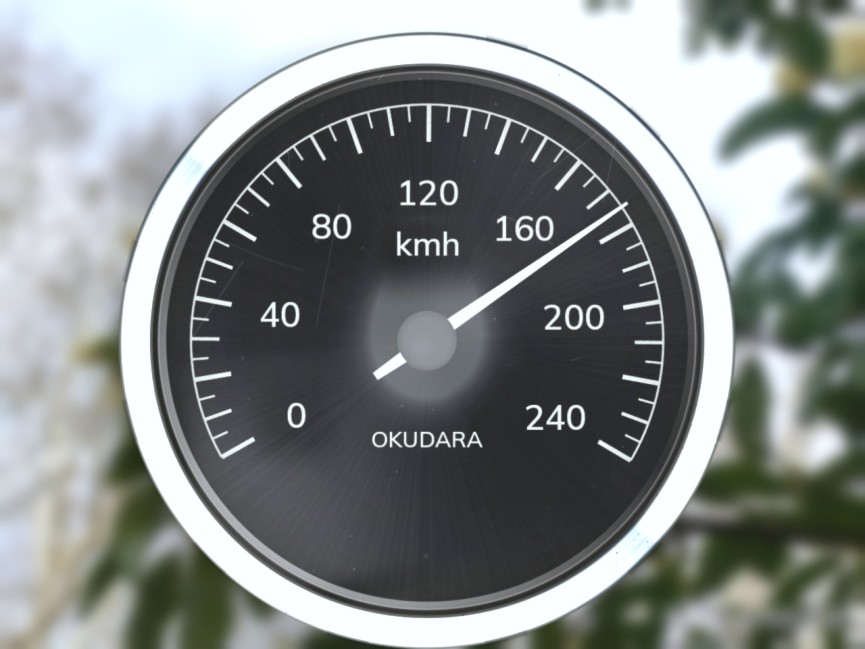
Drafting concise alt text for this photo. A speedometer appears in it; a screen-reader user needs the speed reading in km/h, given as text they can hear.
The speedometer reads 175 km/h
